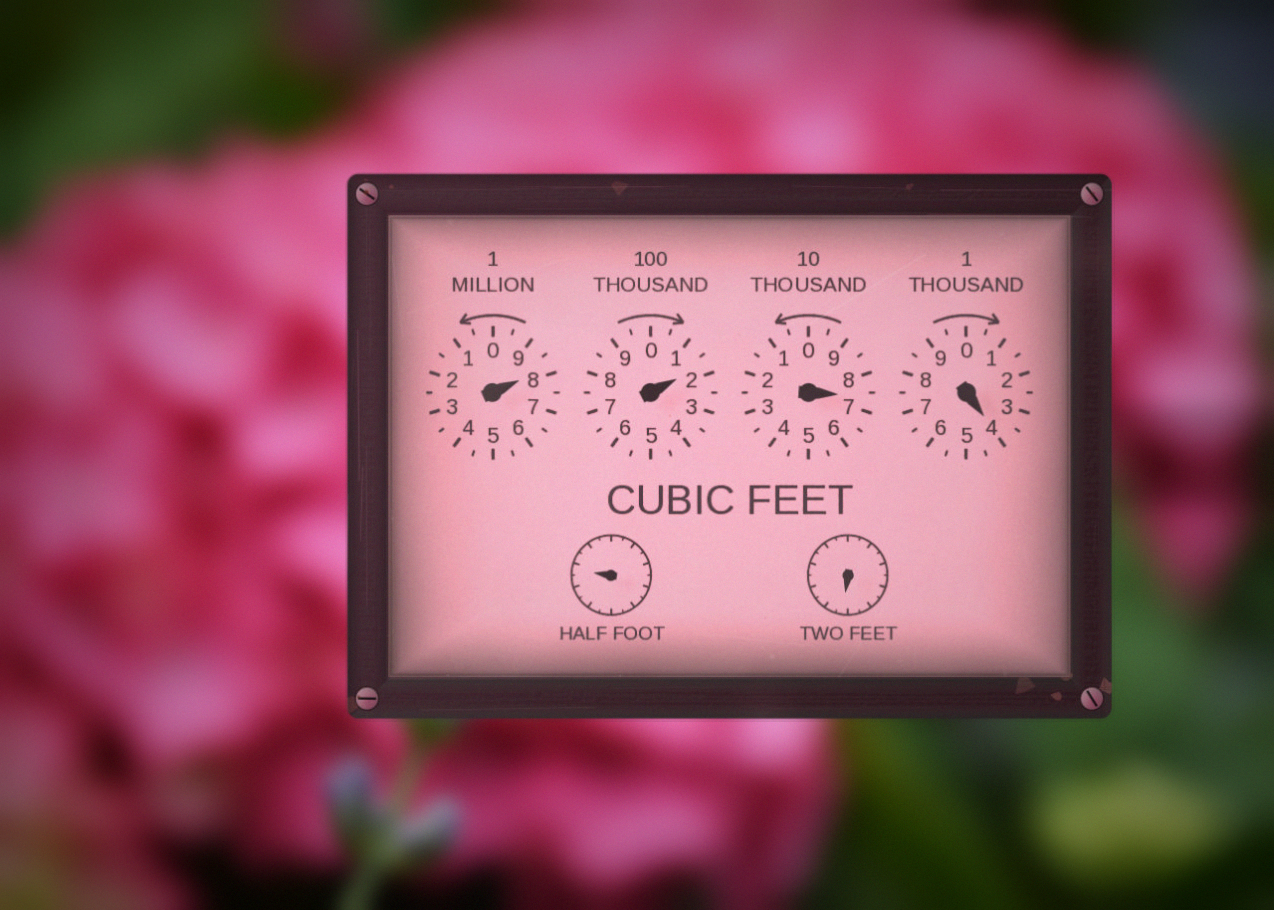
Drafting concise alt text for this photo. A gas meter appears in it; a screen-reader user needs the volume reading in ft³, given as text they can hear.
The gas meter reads 817400 ft³
